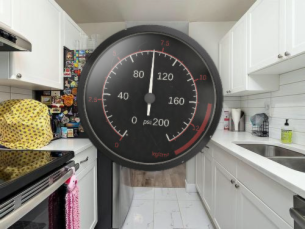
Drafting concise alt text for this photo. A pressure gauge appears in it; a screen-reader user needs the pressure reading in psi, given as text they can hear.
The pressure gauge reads 100 psi
